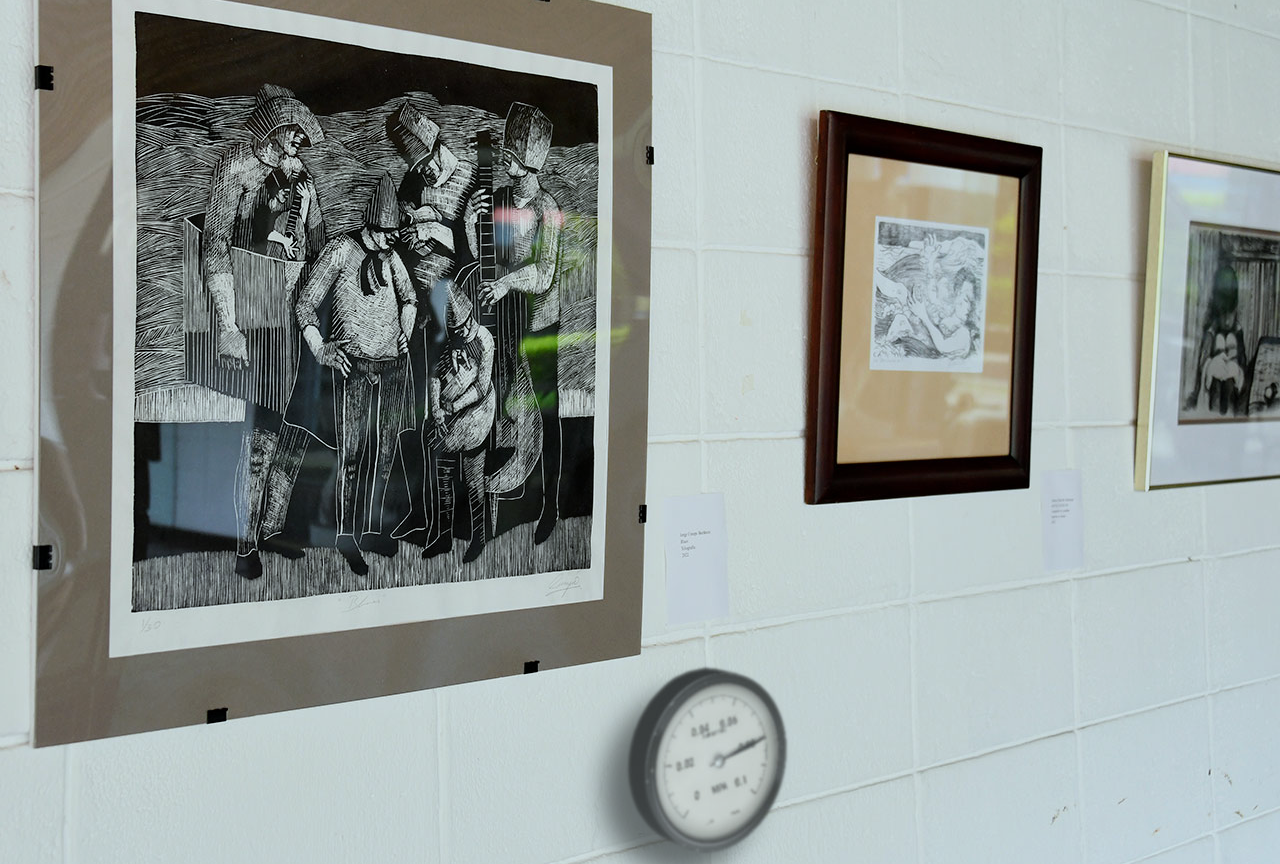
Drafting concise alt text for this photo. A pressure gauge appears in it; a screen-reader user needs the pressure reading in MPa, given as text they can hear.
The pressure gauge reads 0.08 MPa
